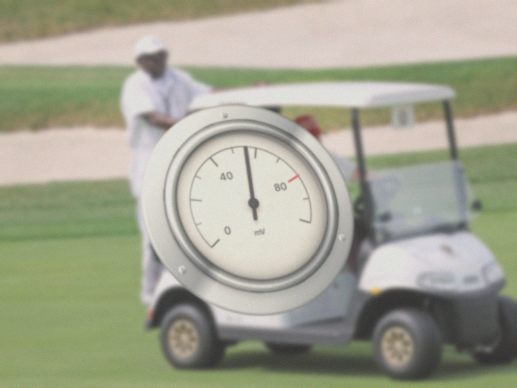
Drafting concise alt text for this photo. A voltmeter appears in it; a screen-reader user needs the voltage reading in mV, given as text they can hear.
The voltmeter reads 55 mV
